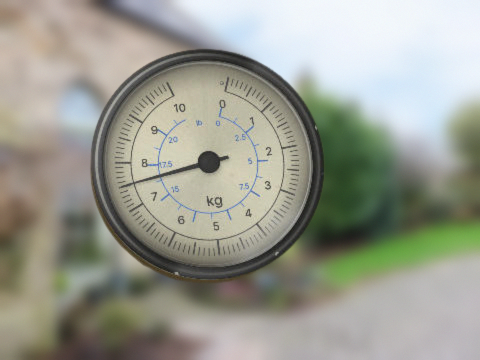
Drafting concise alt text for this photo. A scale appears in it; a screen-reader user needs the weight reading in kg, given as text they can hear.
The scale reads 7.5 kg
